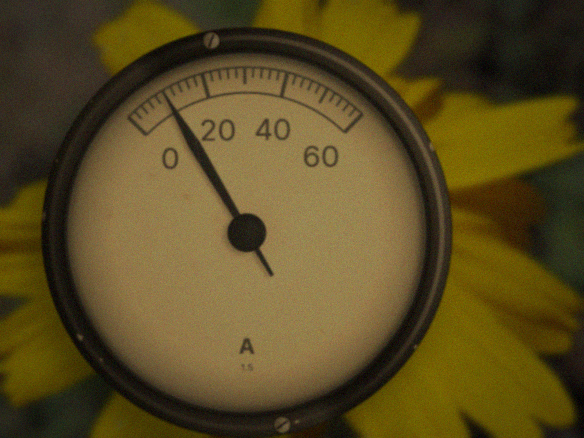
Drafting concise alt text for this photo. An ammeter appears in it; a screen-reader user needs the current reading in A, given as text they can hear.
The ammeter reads 10 A
